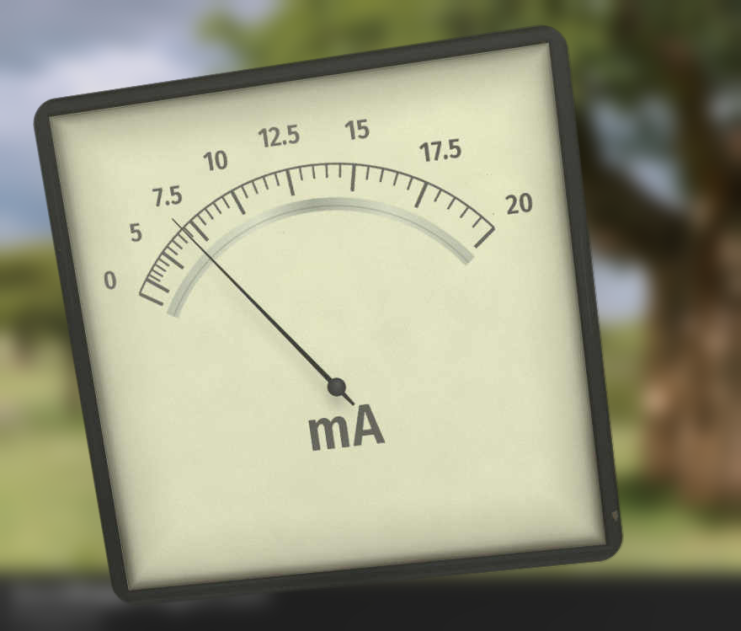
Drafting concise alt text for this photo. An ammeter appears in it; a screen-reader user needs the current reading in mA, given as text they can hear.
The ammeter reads 7 mA
